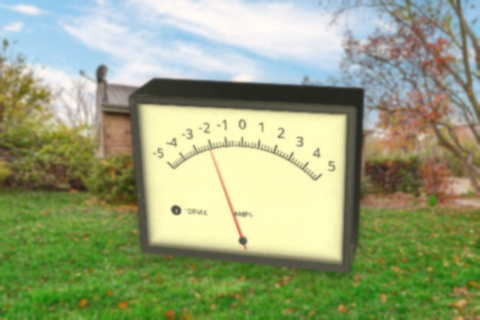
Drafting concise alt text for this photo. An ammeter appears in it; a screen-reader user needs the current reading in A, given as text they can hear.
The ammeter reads -2 A
